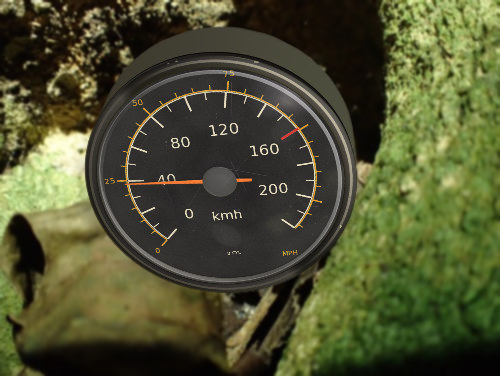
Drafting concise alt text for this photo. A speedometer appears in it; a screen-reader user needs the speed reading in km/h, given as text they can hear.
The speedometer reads 40 km/h
